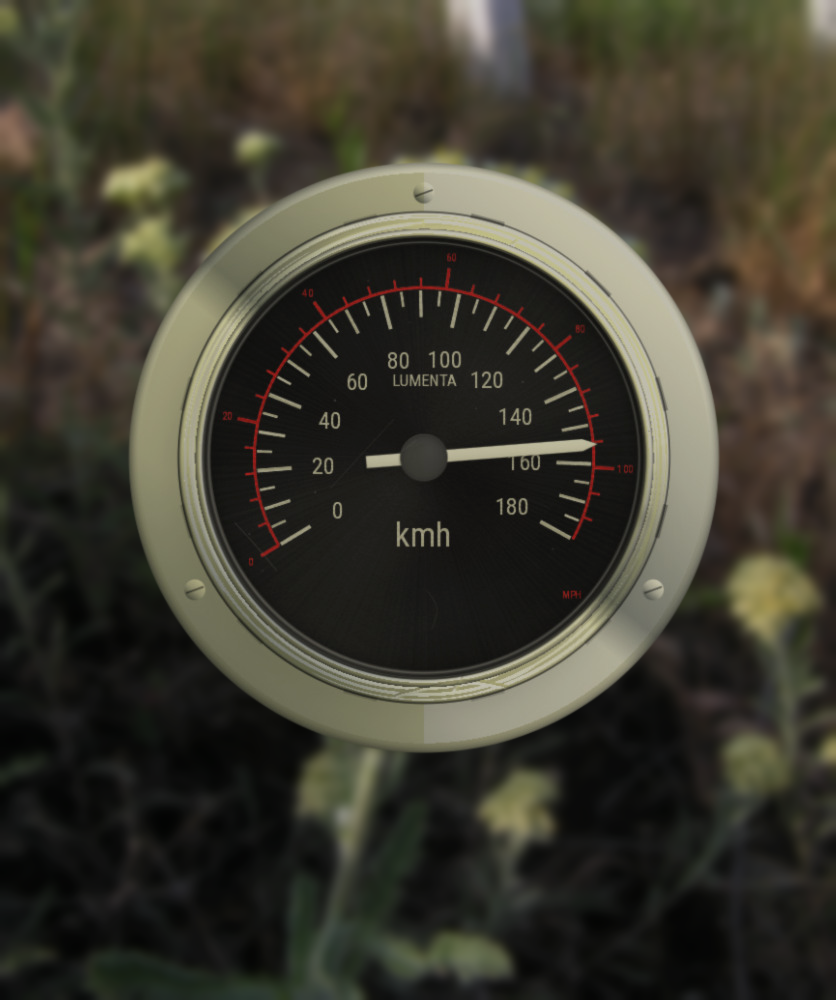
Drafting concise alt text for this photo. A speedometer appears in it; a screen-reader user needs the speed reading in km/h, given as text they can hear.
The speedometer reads 155 km/h
